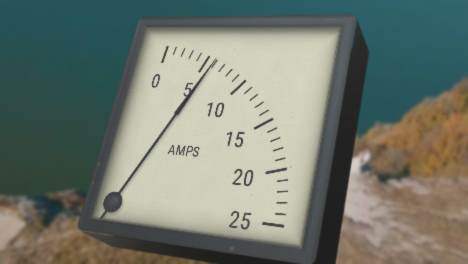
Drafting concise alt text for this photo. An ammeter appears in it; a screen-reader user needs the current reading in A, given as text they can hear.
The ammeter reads 6 A
